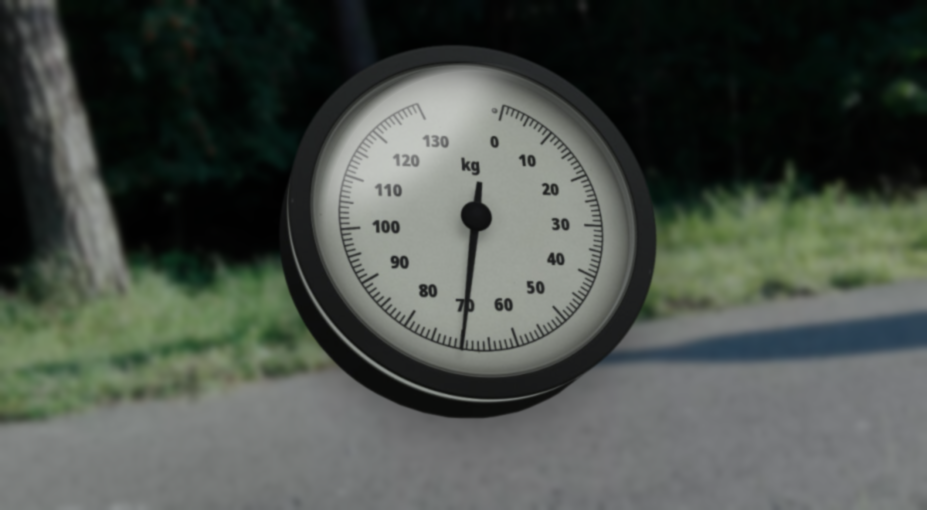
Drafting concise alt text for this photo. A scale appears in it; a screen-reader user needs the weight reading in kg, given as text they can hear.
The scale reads 70 kg
